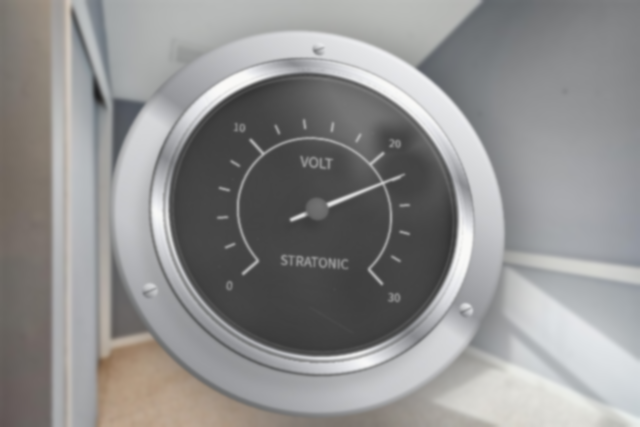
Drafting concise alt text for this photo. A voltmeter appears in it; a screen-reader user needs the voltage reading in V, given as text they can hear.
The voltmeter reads 22 V
